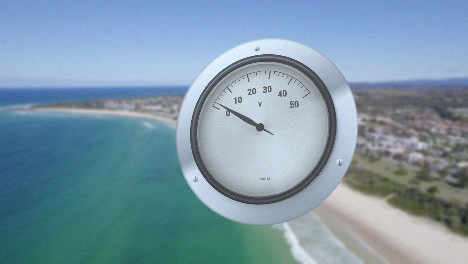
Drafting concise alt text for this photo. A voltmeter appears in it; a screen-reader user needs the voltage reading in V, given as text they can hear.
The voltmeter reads 2 V
